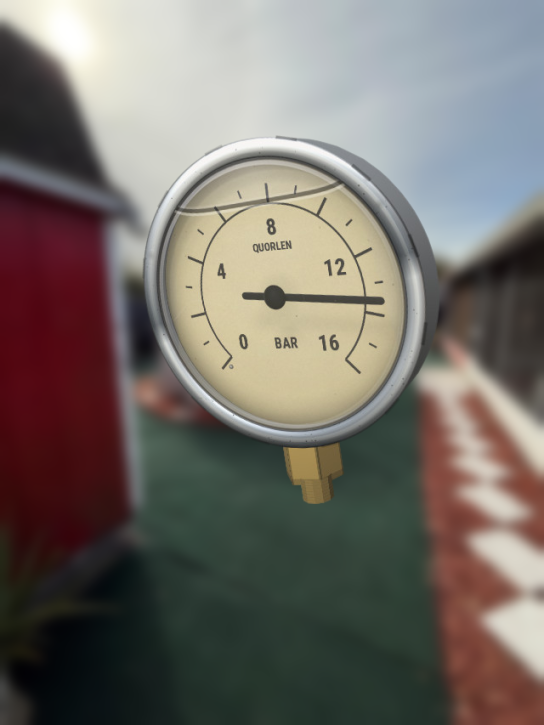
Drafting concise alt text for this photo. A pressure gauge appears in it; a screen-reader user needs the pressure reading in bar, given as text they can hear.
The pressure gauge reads 13.5 bar
